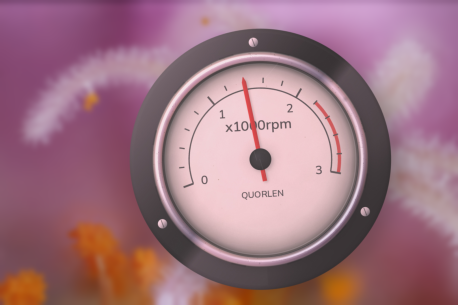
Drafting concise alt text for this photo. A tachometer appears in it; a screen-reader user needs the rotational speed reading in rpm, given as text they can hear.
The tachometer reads 1400 rpm
